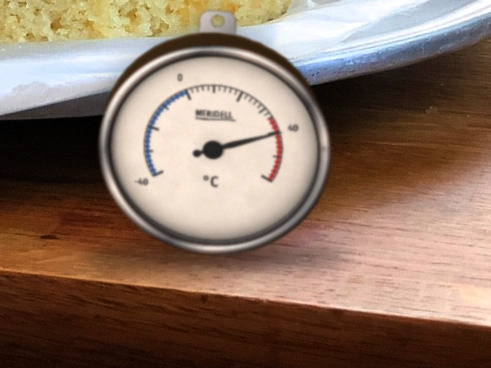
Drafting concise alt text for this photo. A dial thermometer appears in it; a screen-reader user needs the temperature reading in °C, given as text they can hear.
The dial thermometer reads 40 °C
